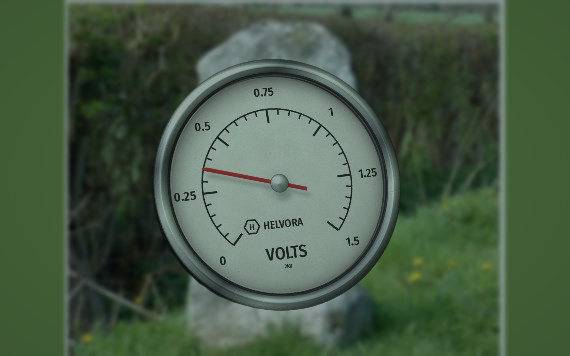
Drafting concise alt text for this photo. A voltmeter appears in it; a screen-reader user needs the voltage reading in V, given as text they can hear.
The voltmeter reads 0.35 V
